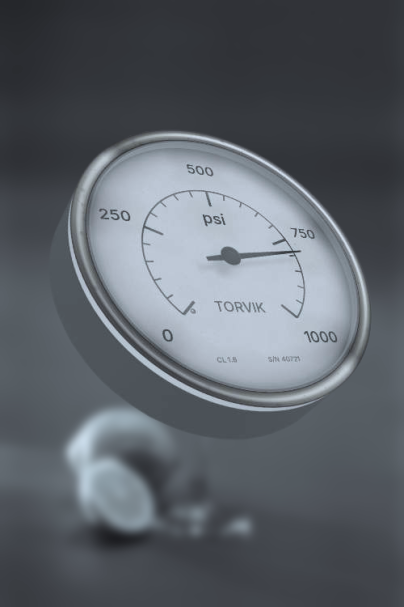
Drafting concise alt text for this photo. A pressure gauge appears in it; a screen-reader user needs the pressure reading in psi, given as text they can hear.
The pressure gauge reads 800 psi
